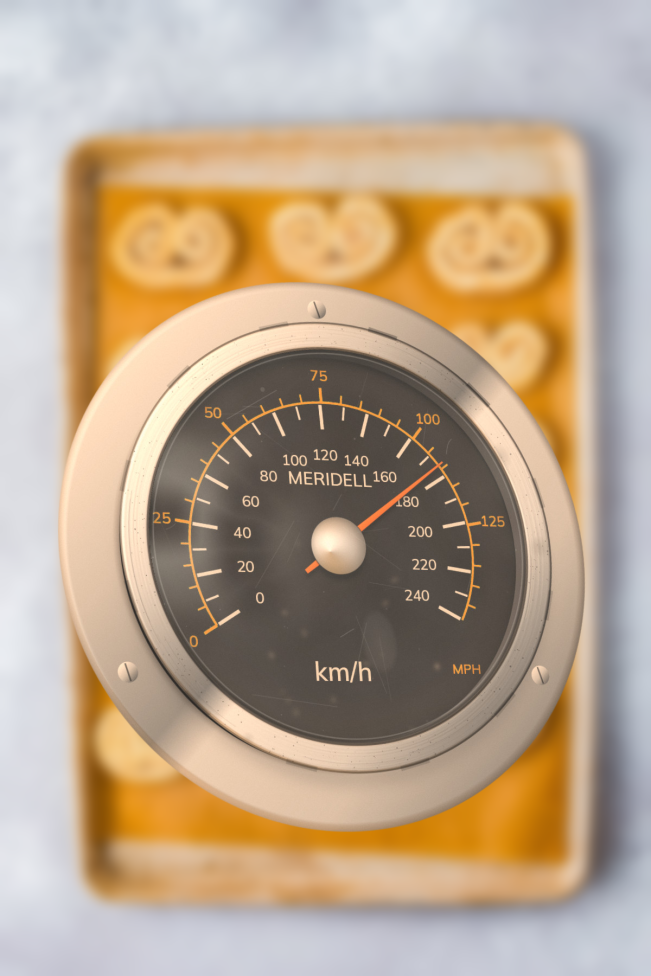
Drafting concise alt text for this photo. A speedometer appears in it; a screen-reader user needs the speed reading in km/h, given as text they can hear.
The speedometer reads 175 km/h
